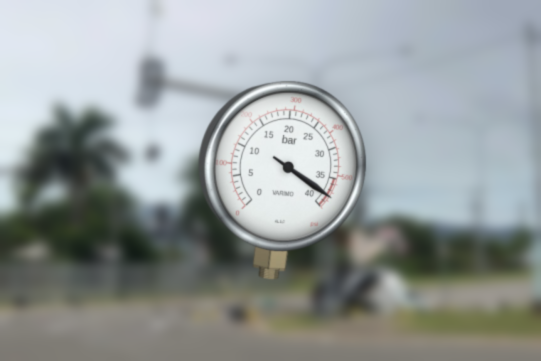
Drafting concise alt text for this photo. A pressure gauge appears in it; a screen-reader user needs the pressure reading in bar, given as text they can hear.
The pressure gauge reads 38 bar
